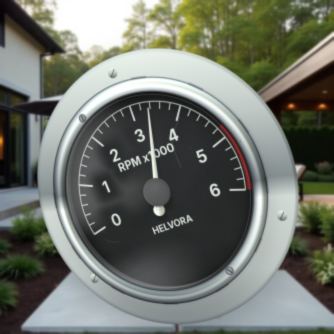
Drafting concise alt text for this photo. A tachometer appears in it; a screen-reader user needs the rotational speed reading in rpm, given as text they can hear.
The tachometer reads 3400 rpm
